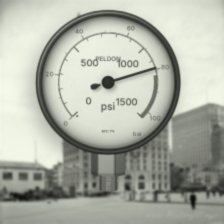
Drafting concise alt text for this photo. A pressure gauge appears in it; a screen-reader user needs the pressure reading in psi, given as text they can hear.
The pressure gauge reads 1150 psi
